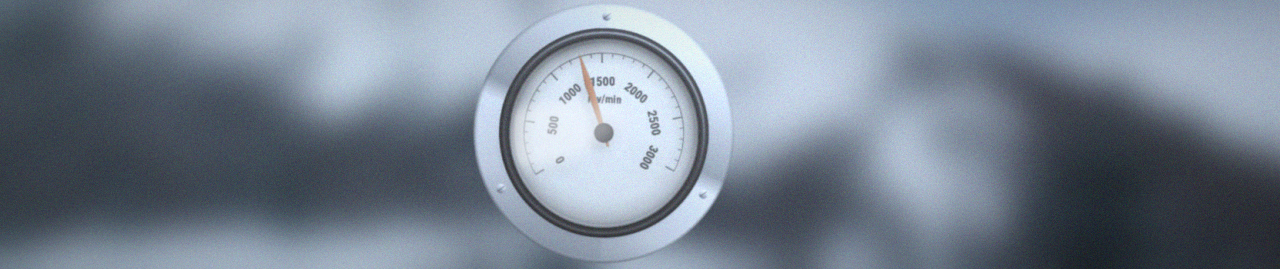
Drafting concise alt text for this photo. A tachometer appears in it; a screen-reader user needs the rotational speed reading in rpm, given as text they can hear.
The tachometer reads 1300 rpm
